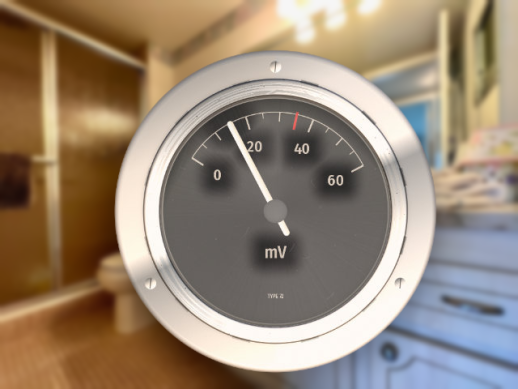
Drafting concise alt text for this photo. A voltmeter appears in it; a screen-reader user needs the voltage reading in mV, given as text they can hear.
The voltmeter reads 15 mV
